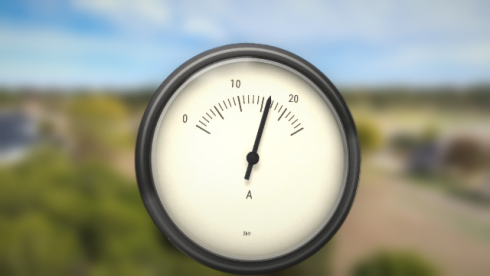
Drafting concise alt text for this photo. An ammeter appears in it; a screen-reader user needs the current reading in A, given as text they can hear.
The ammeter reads 16 A
